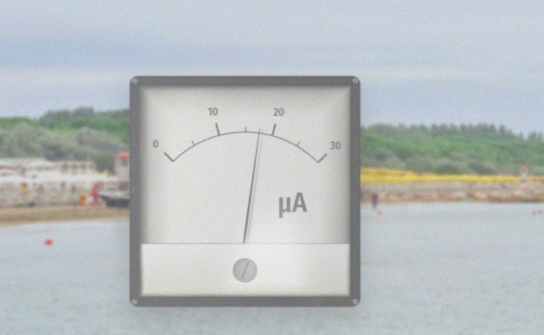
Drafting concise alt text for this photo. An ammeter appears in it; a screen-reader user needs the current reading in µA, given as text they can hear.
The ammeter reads 17.5 µA
